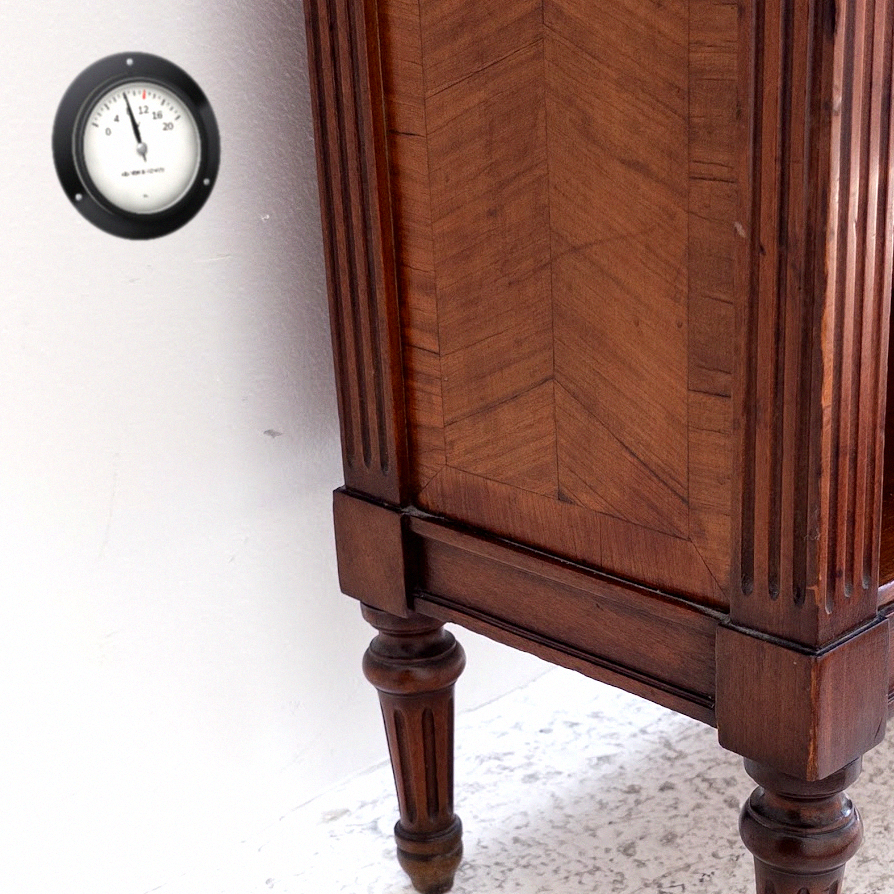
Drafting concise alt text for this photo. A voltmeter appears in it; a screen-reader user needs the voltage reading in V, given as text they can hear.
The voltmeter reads 8 V
